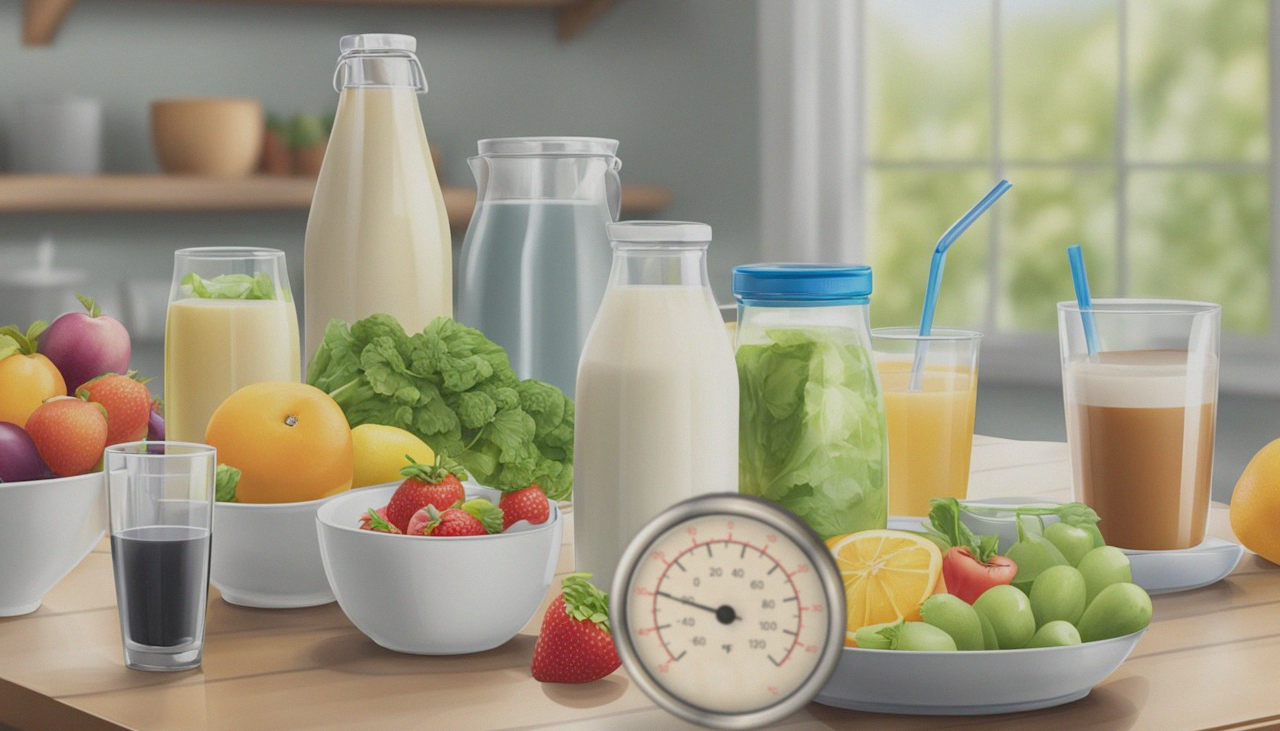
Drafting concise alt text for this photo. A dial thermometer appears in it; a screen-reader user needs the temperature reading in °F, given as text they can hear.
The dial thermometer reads -20 °F
